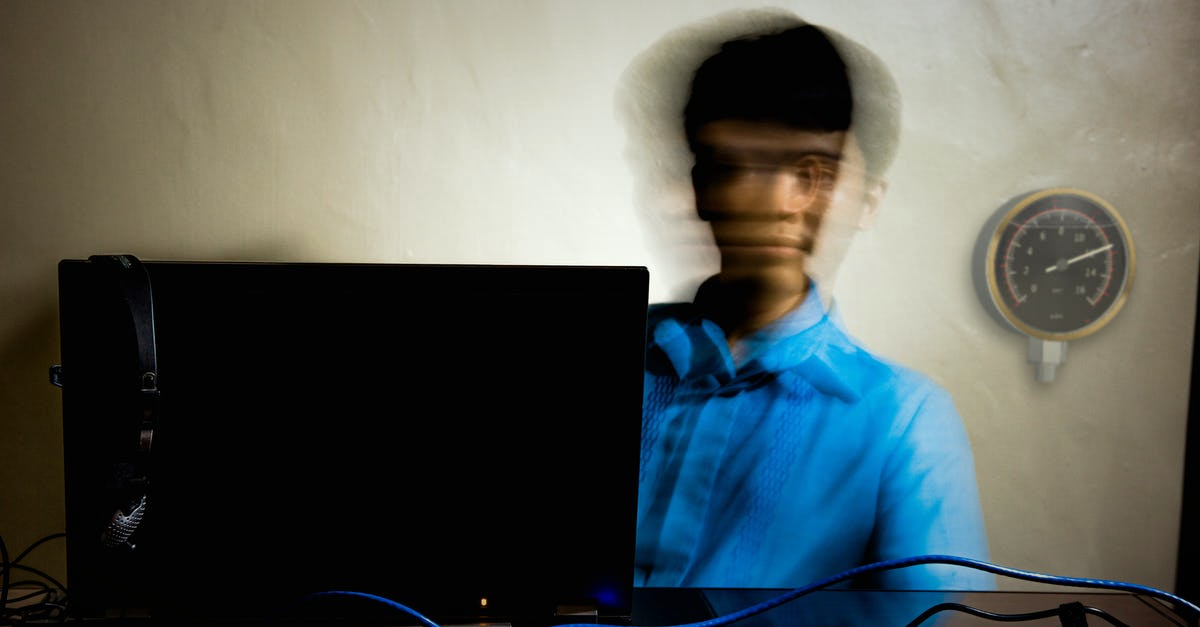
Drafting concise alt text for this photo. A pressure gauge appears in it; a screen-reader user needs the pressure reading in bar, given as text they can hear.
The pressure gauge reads 12 bar
